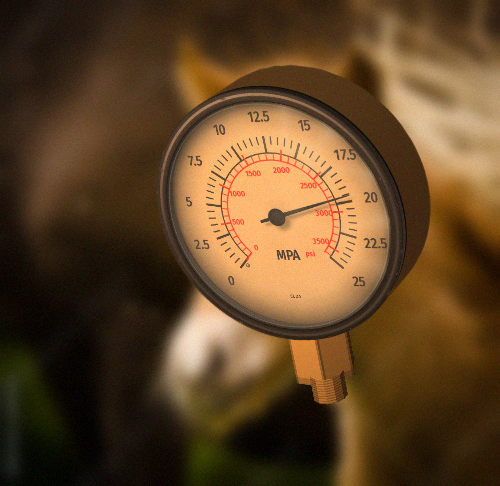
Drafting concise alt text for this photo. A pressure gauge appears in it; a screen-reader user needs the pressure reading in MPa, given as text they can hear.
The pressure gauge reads 19.5 MPa
